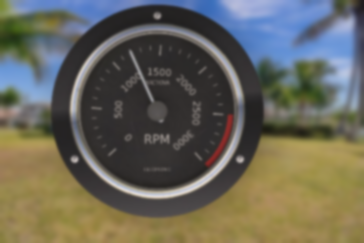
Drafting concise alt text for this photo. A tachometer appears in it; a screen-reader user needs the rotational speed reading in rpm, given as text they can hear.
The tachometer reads 1200 rpm
